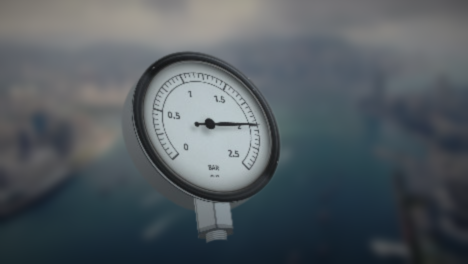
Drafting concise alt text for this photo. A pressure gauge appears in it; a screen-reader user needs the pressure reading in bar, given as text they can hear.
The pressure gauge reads 2 bar
